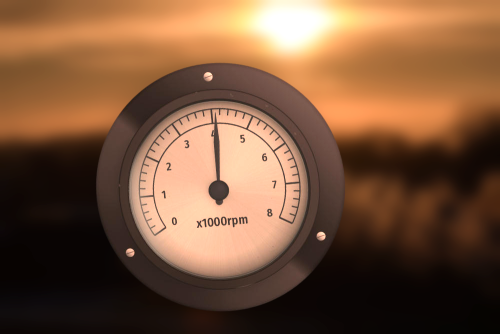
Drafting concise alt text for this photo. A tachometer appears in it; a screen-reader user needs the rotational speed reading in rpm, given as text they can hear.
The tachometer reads 4100 rpm
